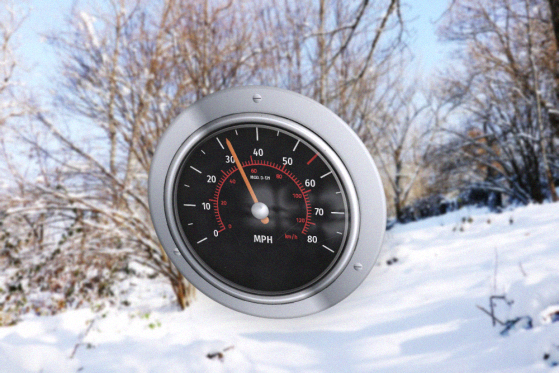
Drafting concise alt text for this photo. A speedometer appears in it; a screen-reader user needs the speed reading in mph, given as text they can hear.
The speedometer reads 32.5 mph
